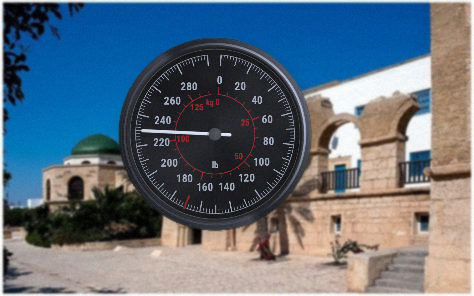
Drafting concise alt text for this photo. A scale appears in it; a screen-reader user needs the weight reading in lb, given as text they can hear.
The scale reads 230 lb
